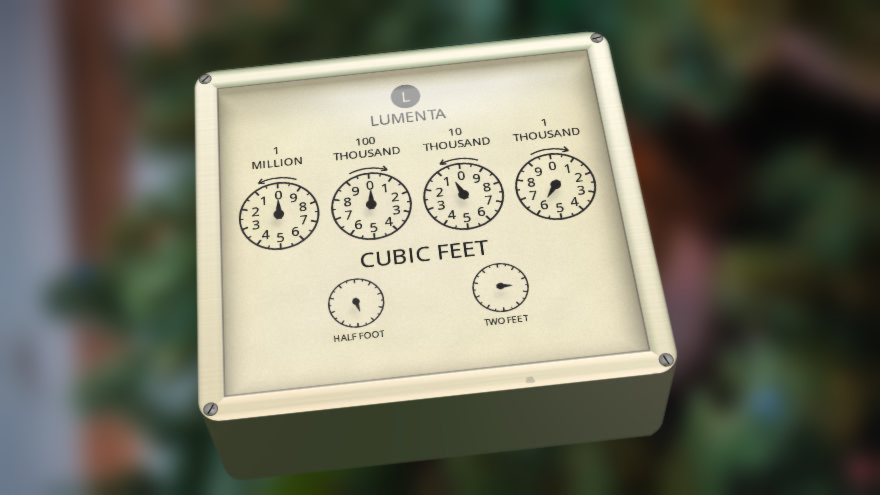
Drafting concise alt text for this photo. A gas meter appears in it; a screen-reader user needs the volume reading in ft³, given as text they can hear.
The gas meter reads 600 ft³
